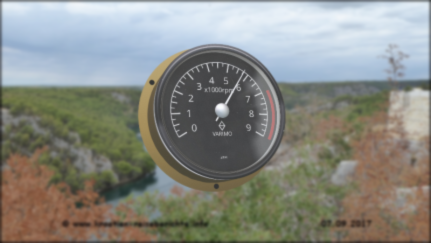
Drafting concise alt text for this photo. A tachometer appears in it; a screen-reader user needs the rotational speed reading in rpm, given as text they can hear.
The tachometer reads 5750 rpm
